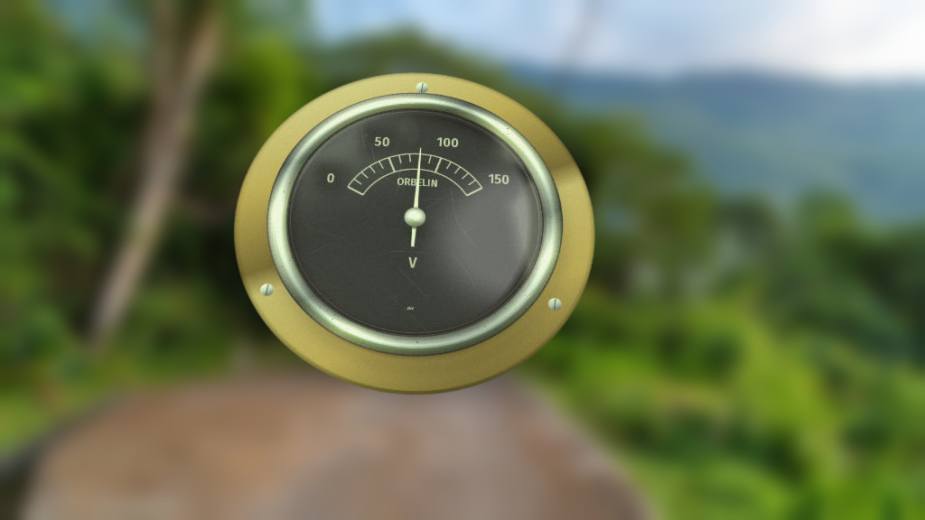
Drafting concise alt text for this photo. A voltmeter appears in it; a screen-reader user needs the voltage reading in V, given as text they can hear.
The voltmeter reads 80 V
